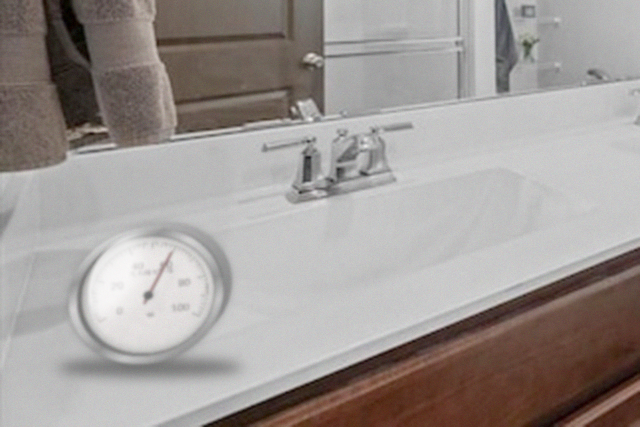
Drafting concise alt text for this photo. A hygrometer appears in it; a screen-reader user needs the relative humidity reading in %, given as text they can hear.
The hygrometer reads 60 %
